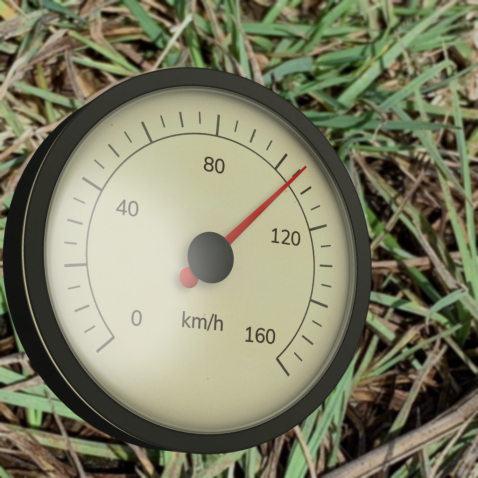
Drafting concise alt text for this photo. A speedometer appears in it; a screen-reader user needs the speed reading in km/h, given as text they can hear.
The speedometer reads 105 km/h
